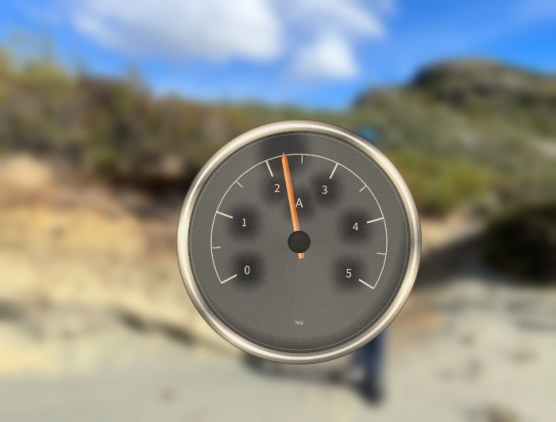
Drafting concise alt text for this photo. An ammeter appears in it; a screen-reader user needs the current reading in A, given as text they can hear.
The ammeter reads 2.25 A
